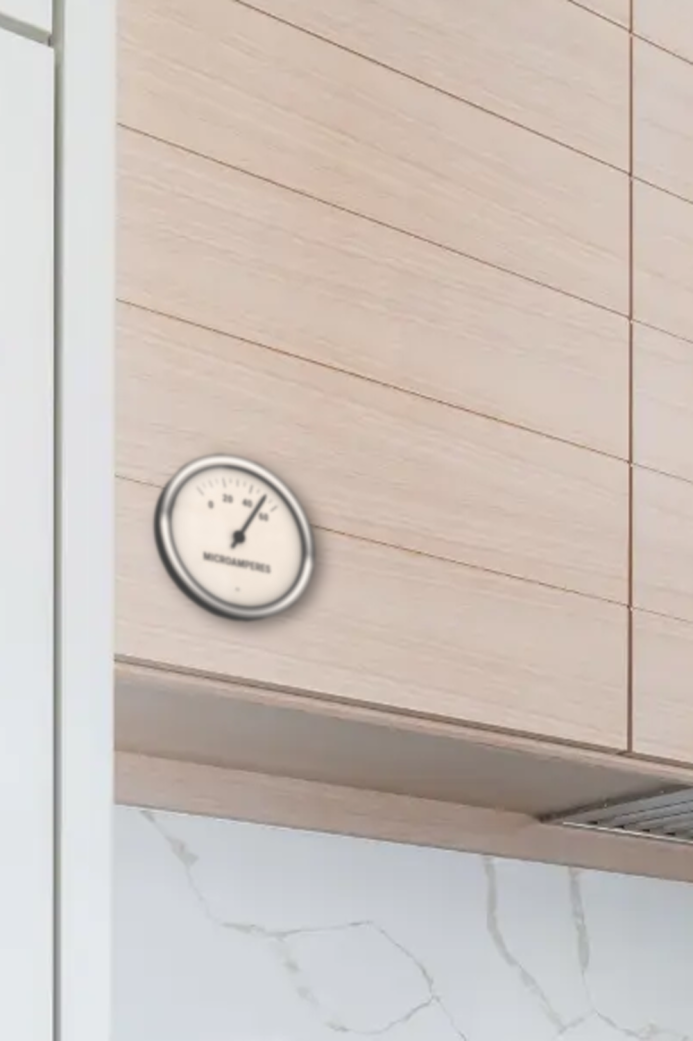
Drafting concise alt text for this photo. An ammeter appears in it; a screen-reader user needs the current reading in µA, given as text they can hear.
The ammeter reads 50 µA
